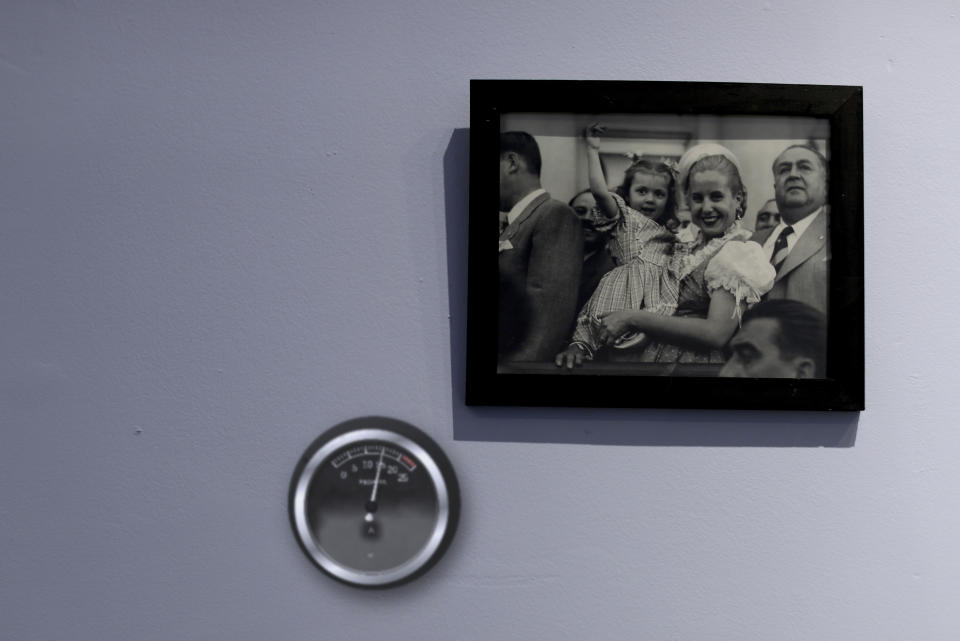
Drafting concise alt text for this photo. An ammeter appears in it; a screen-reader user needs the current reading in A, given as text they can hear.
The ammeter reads 15 A
